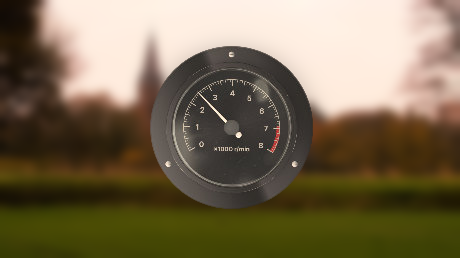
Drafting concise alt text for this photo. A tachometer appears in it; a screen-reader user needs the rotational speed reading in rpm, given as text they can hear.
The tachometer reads 2500 rpm
